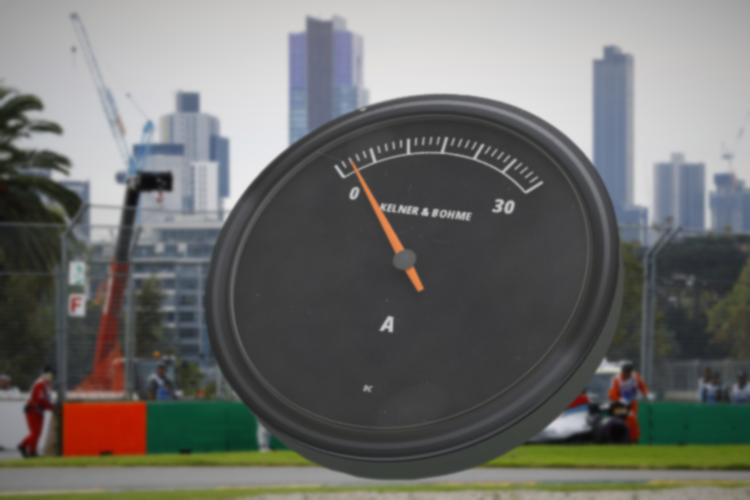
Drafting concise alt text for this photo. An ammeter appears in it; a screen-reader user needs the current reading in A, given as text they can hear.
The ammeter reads 2 A
